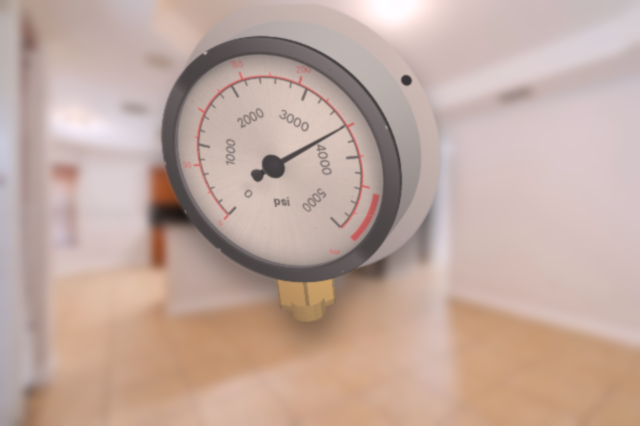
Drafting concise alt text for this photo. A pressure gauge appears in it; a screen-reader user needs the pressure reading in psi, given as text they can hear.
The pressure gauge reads 3600 psi
